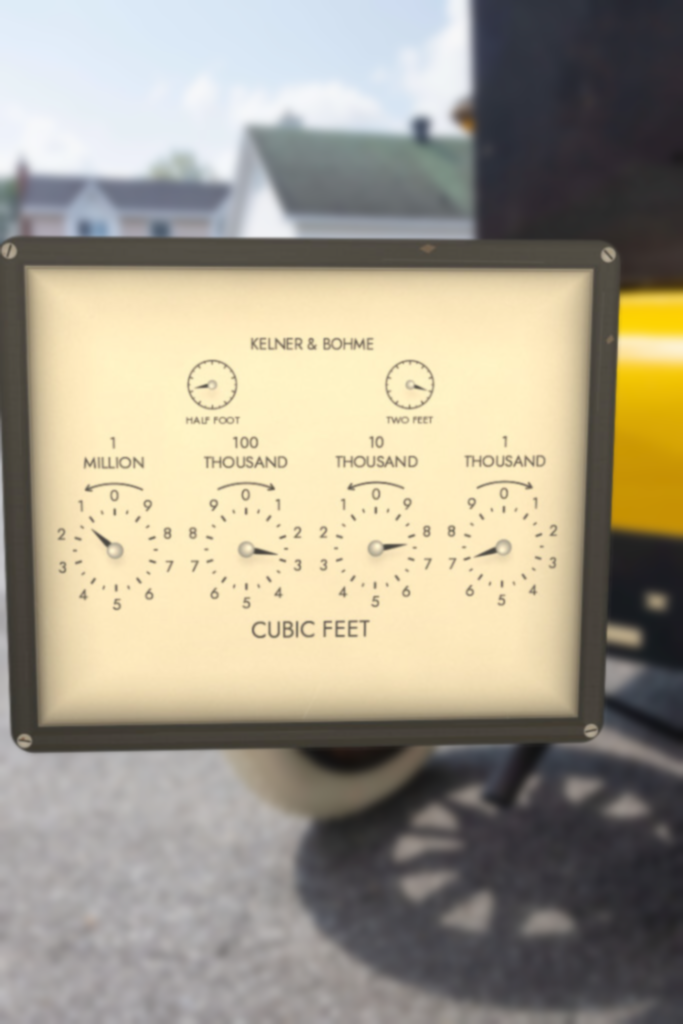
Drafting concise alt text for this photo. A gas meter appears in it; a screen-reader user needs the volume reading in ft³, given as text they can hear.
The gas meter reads 127700 ft³
